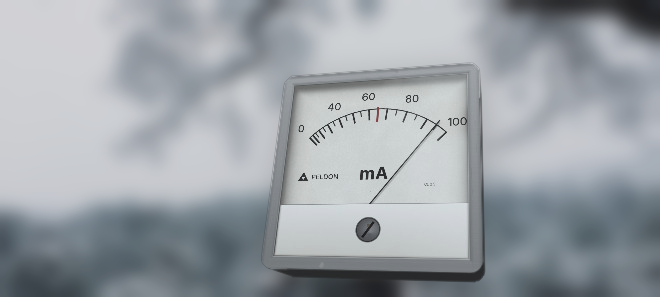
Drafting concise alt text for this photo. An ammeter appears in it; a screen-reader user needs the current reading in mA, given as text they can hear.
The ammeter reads 95 mA
